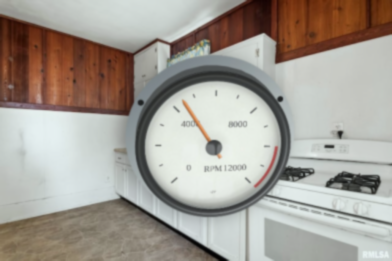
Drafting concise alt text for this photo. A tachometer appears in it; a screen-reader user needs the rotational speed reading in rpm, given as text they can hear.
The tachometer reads 4500 rpm
